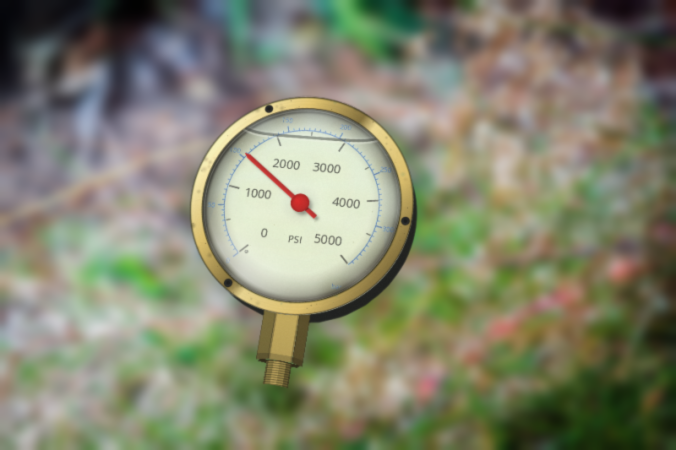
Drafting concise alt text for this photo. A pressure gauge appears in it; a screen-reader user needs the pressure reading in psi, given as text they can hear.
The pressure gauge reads 1500 psi
